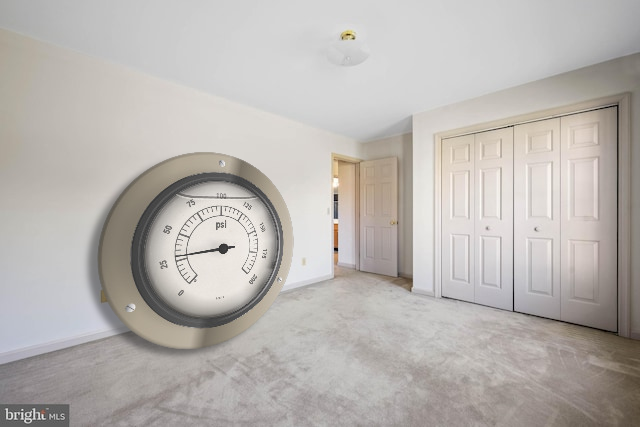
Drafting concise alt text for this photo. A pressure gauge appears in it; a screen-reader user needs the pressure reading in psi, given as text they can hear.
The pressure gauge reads 30 psi
